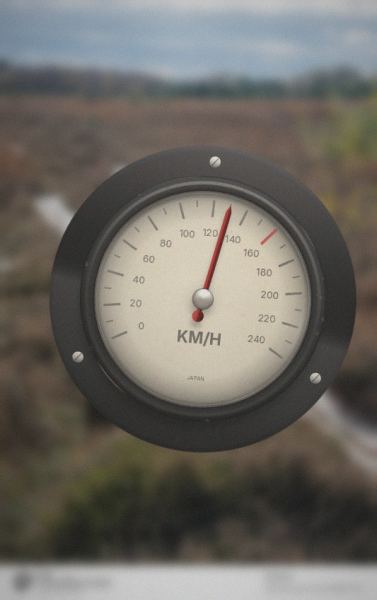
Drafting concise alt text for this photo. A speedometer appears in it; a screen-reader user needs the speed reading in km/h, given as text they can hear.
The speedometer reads 130 km/h
